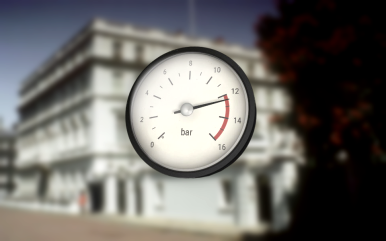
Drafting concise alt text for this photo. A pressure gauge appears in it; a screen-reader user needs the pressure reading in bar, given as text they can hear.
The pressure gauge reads 12.5 bar
